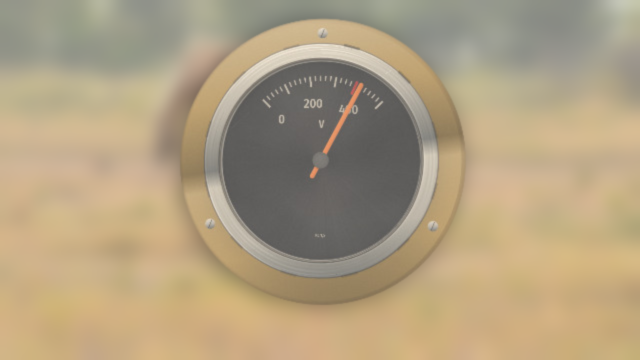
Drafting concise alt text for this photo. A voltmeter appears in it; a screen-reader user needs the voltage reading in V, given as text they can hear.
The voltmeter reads 400 V
